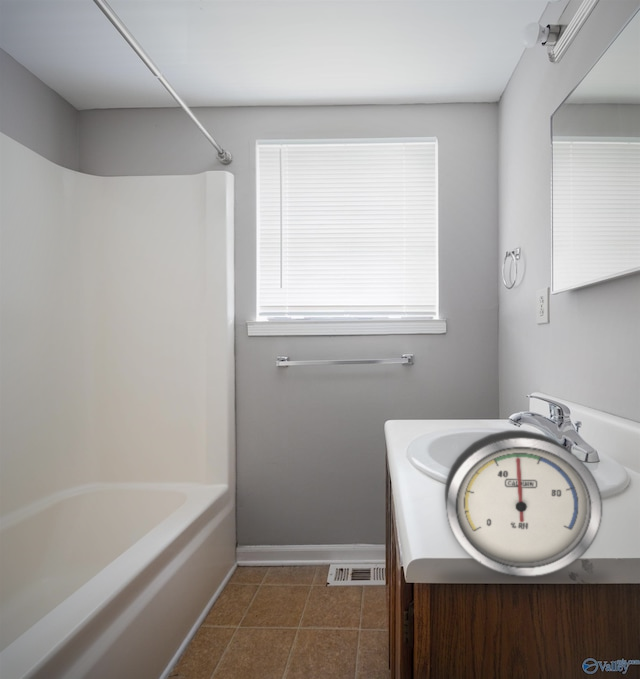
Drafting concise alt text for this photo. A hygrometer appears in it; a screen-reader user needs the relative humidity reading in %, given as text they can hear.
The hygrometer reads 50 %
